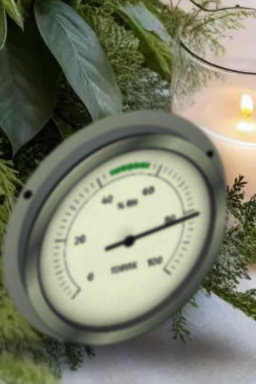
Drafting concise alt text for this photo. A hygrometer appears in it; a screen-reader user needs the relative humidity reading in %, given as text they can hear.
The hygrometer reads 80 %
